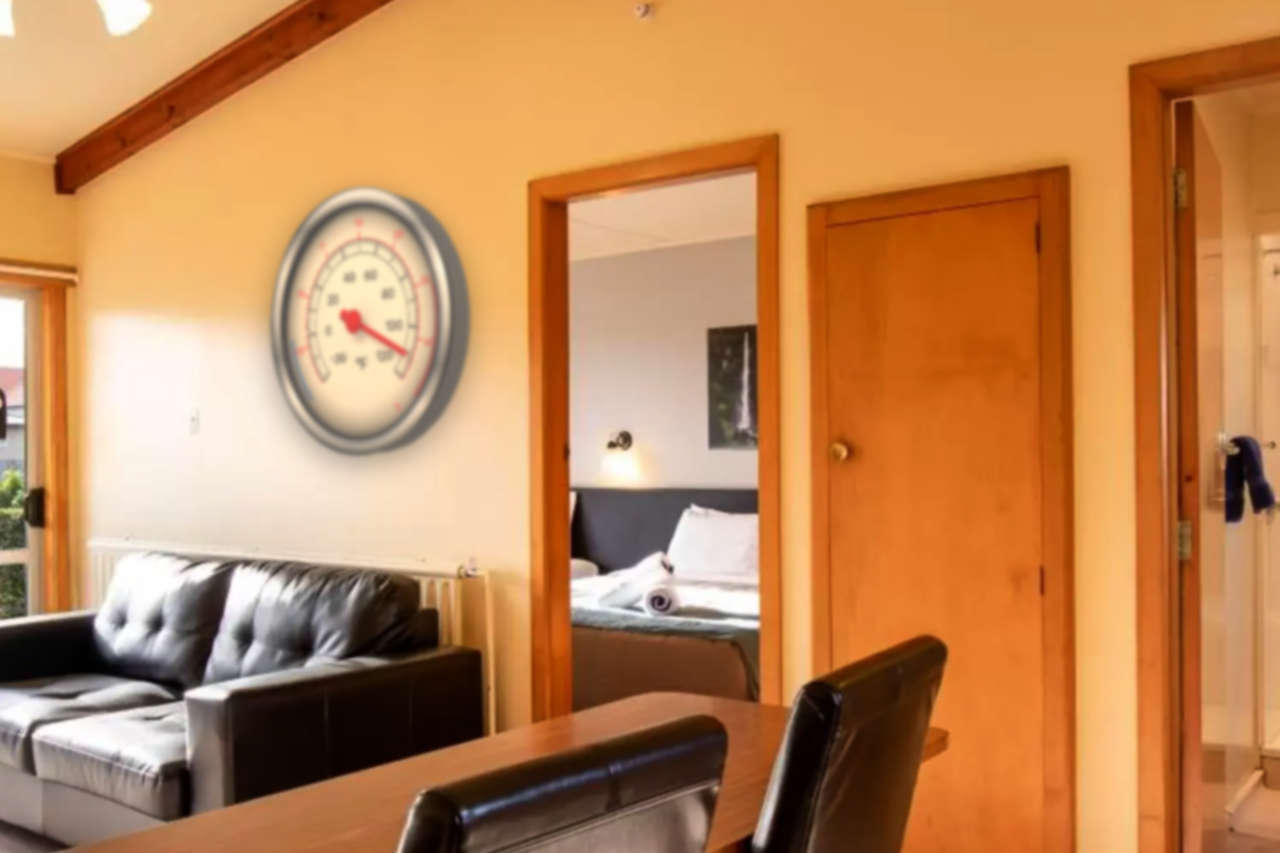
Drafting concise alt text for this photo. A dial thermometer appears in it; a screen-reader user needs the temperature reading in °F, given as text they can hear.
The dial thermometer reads 110 °F
